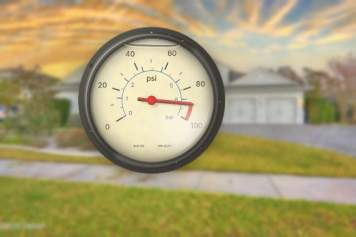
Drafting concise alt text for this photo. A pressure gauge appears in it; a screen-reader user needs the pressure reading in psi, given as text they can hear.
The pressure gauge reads 90 psi
